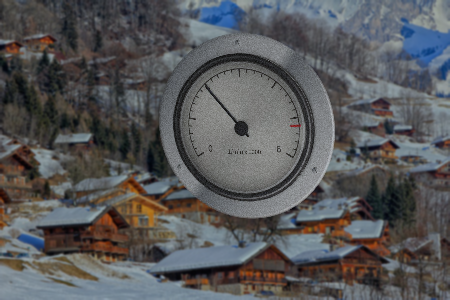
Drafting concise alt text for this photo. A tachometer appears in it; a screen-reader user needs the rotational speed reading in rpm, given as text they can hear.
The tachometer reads 2000 rpm
